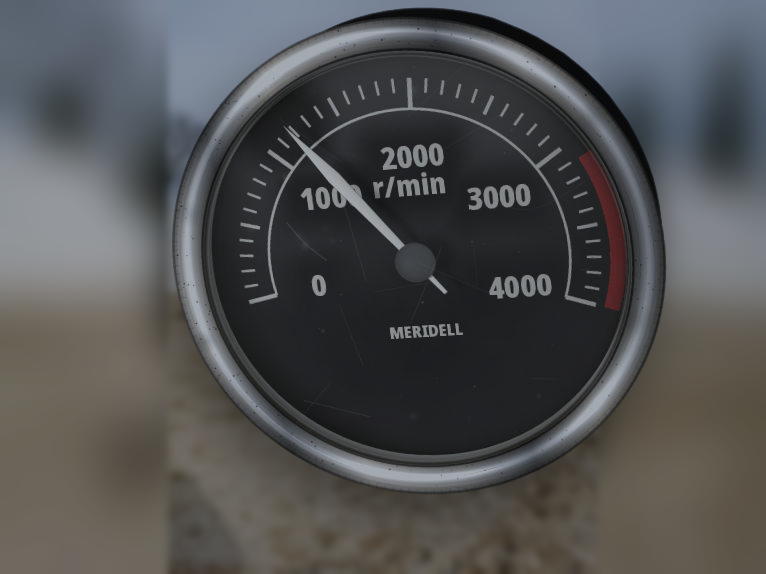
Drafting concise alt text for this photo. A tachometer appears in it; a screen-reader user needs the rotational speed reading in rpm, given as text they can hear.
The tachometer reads 1200 rpm
